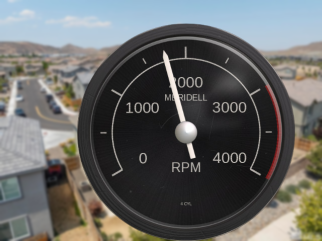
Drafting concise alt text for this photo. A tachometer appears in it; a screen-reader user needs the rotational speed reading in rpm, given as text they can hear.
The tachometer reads 1750 rpm
